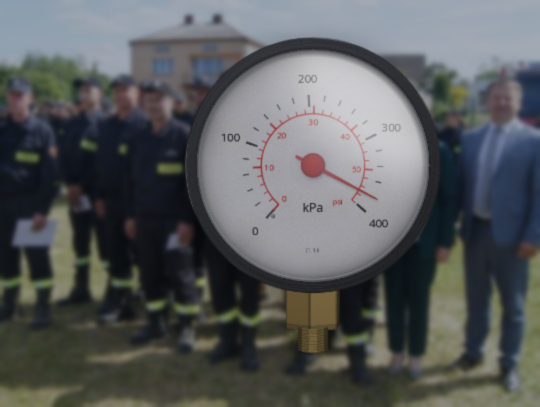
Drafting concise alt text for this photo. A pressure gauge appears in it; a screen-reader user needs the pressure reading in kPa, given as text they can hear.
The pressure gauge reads 380 kPa
